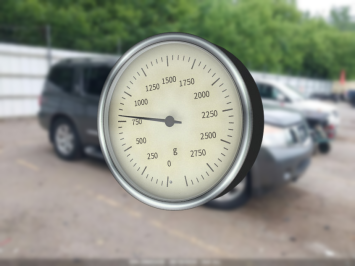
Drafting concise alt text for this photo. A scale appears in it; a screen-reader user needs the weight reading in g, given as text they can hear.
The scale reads 800 g
